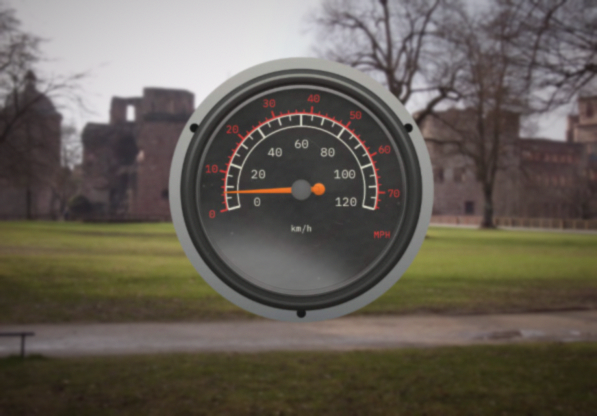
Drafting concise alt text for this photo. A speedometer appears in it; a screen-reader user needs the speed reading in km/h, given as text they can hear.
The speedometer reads 7.5 km/h
